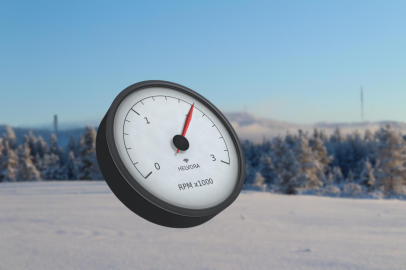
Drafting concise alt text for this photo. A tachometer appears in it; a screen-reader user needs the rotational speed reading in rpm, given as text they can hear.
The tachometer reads 2000 rpm
